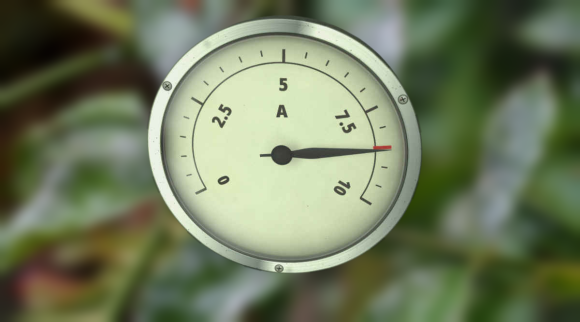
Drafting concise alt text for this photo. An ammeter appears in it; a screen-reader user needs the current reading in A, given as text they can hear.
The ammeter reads 8.5 A
